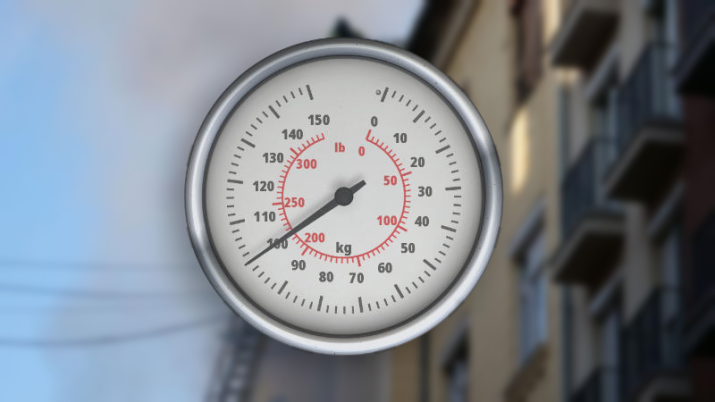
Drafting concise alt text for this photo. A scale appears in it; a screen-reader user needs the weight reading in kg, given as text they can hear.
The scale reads 100 kg
